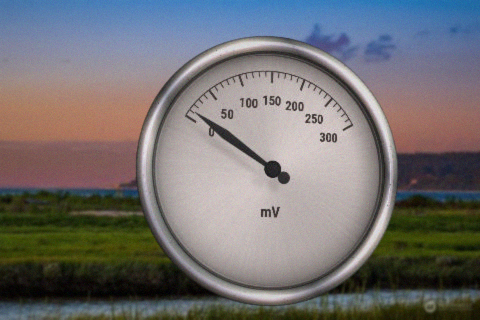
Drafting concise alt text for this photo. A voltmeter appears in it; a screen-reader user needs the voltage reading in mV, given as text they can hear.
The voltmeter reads 10 mV
